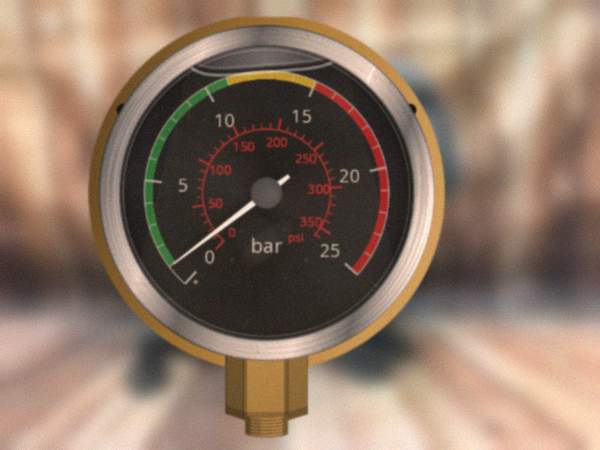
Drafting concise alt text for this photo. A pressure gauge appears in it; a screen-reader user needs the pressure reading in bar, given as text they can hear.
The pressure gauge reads 1 bar
